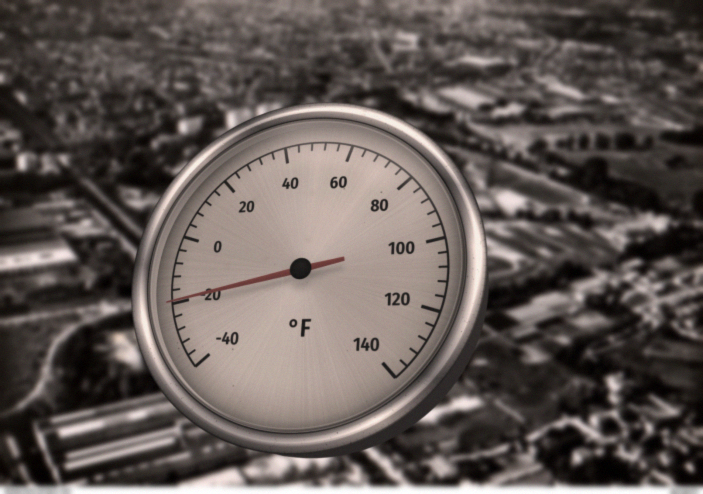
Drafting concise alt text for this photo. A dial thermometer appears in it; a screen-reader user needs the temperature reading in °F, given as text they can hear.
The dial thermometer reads -20 °F
